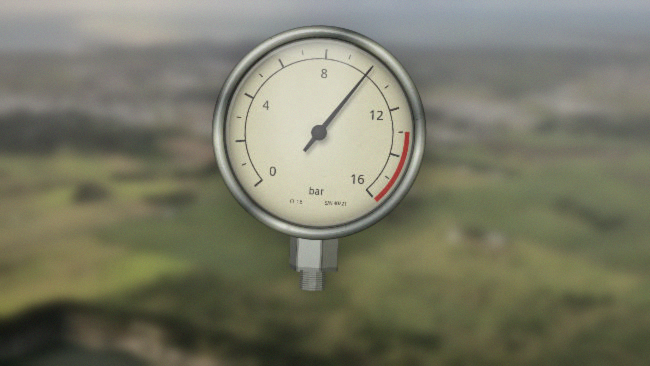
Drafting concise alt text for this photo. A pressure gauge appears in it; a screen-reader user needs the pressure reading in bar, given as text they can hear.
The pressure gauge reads 10 bar
